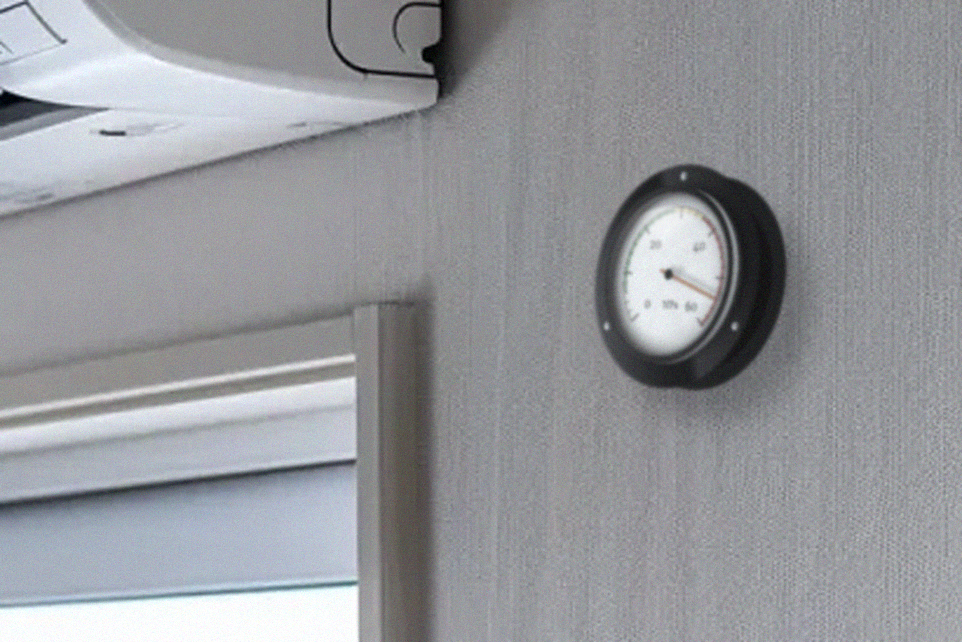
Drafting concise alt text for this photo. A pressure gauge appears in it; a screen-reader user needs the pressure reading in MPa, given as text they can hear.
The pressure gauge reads 54 MPa
